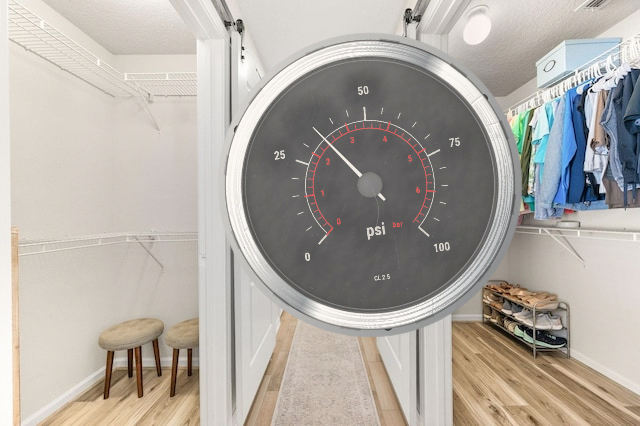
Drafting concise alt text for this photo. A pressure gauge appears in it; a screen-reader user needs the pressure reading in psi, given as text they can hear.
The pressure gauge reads 35 psi
